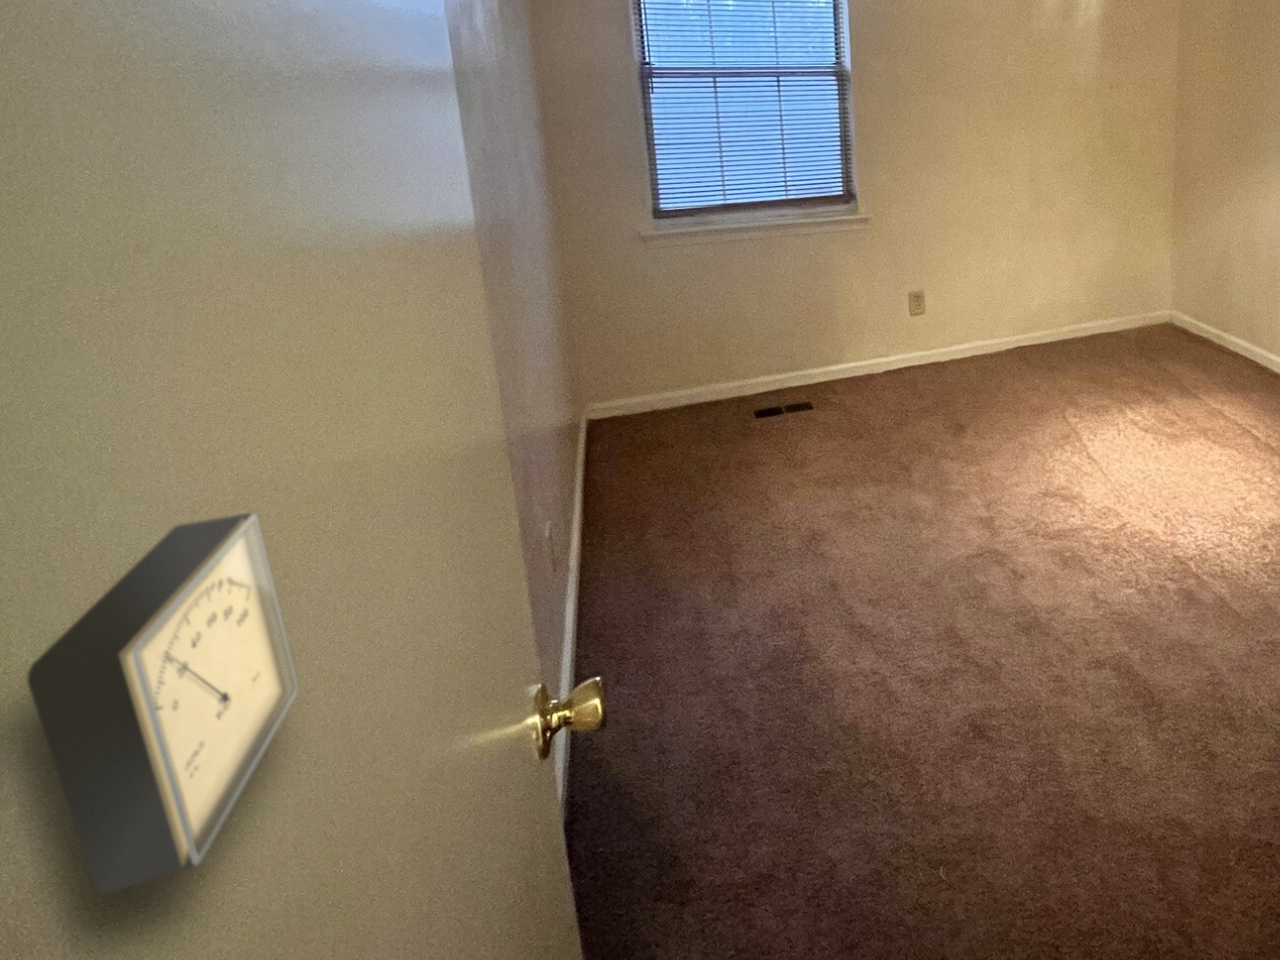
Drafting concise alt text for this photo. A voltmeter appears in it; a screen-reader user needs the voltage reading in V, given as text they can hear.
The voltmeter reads 20 V
